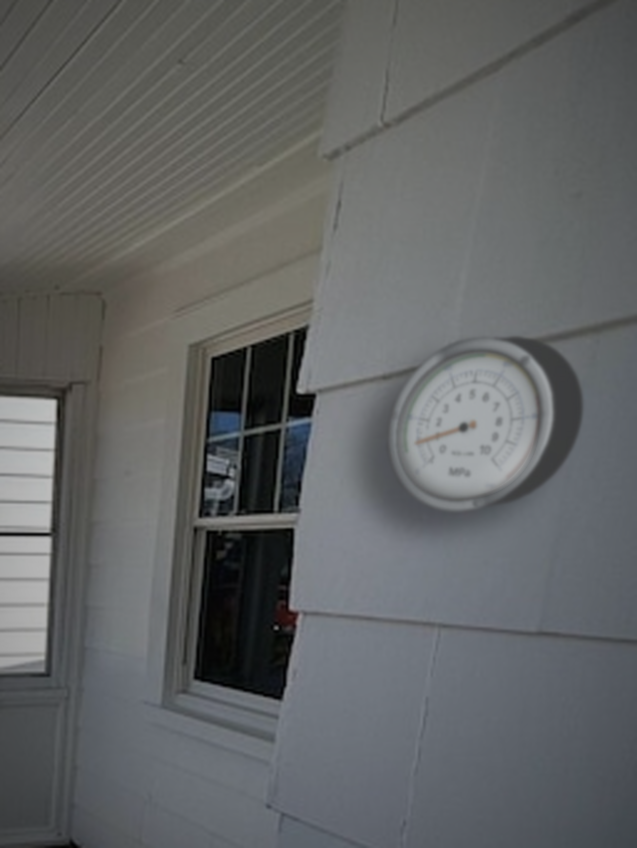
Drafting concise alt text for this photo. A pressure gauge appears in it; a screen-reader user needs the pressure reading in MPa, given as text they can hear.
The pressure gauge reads 1 MPa
